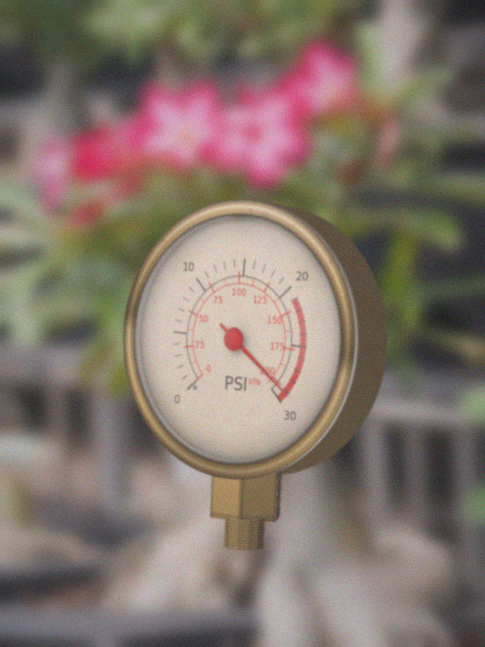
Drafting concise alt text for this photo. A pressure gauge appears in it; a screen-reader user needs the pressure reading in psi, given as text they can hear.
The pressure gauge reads 29 psi
